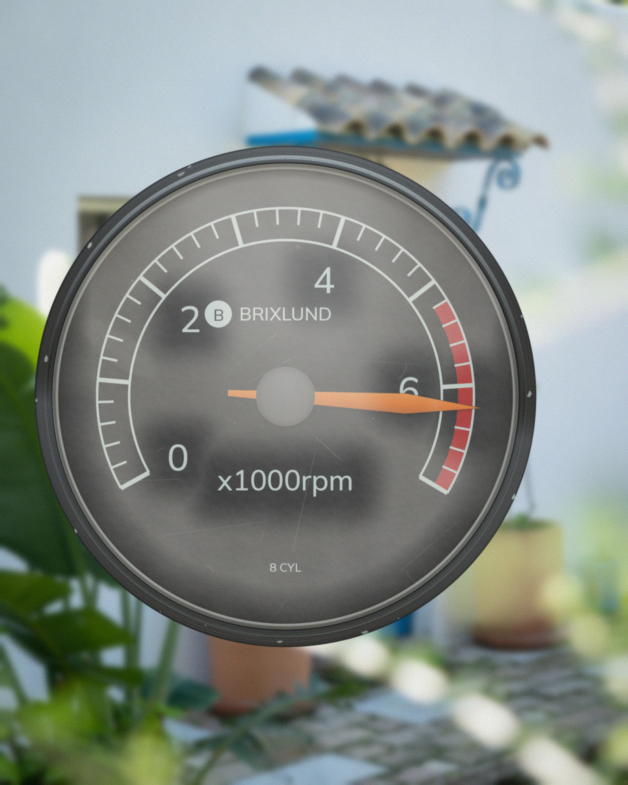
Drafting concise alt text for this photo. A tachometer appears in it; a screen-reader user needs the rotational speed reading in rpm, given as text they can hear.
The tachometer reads 6200 rpm
